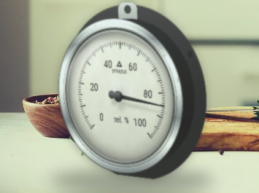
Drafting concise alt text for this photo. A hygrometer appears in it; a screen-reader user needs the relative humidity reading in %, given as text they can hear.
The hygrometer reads 85 %
